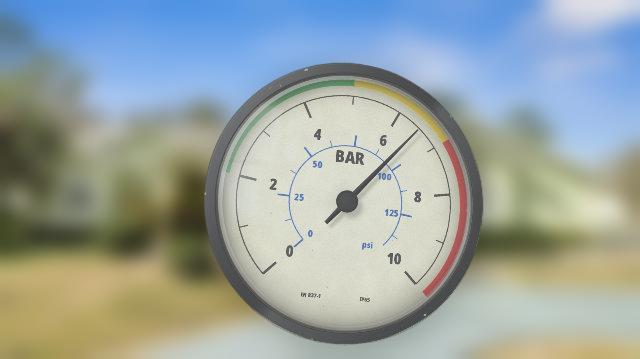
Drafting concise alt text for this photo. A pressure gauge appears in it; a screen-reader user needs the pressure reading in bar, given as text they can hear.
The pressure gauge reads 6.5 bar
